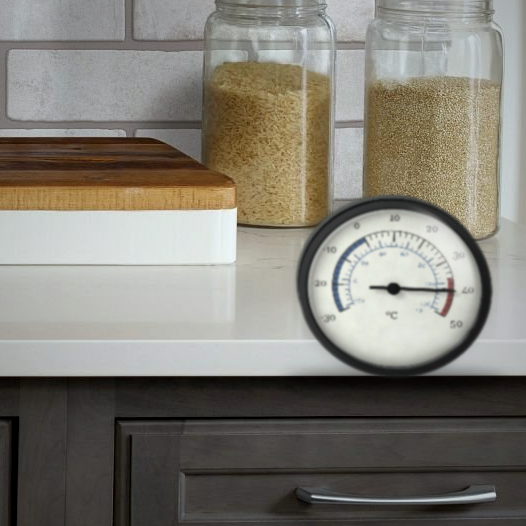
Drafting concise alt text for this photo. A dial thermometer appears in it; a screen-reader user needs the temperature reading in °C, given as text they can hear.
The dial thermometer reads 40 °C
